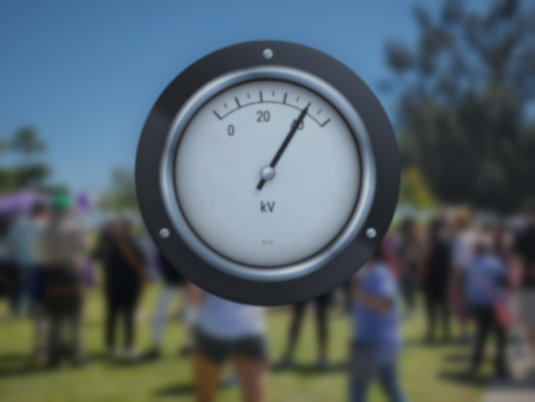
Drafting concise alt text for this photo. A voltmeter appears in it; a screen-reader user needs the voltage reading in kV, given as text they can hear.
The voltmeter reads 40 kV
